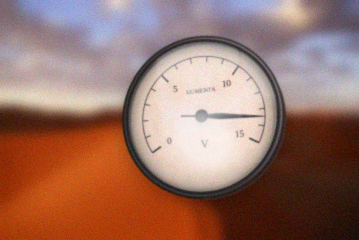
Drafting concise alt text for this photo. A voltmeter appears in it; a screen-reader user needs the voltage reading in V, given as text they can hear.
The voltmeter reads 13.5 V
